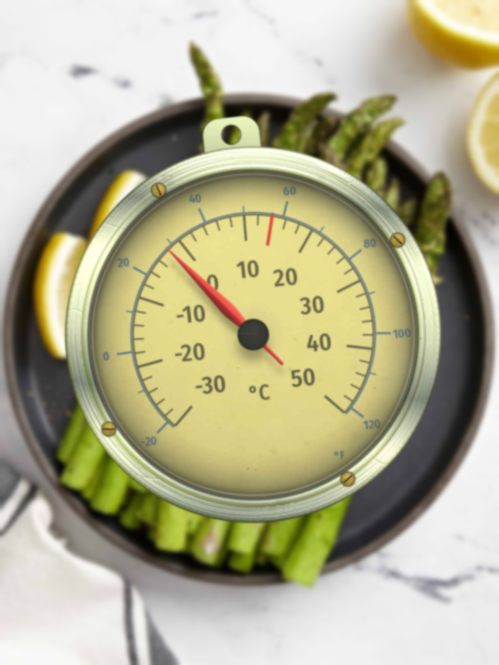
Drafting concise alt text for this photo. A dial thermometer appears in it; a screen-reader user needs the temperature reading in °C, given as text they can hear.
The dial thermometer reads -2 °C
